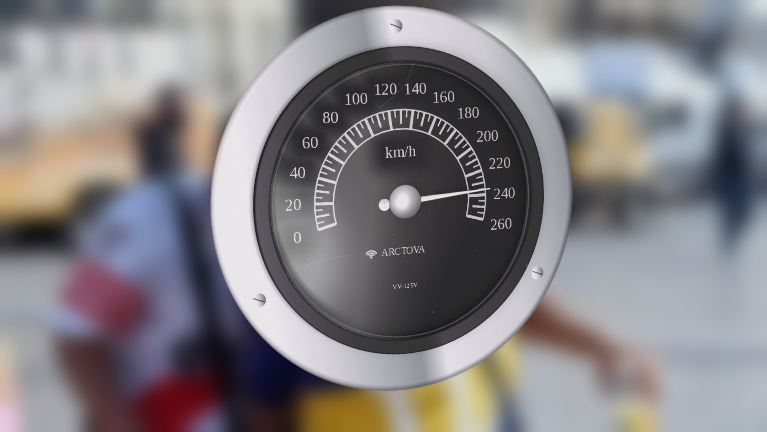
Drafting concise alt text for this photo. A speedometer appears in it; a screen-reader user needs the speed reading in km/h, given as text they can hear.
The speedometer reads 235 km/h
